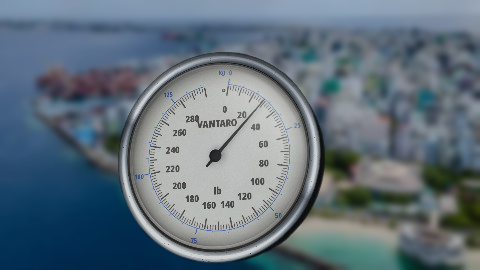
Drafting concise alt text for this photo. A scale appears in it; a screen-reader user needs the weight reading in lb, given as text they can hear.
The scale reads 30 lb
